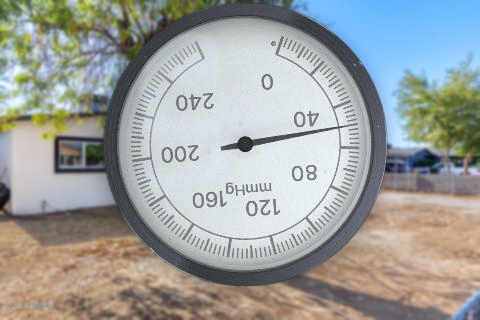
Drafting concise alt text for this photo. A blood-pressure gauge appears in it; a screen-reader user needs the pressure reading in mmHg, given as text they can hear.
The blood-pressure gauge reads 50 mmHg
